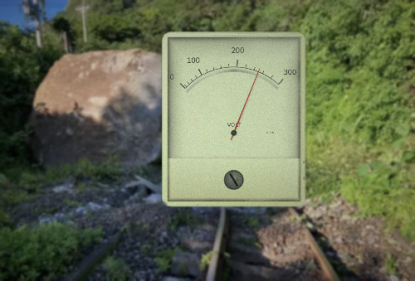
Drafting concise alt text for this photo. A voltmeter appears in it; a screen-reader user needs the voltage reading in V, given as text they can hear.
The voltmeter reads 250 V
